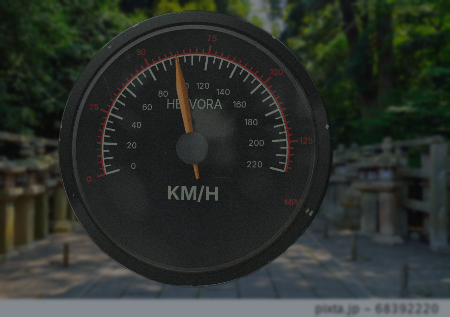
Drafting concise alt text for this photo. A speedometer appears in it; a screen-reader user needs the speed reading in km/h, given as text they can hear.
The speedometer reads 100 km/h
